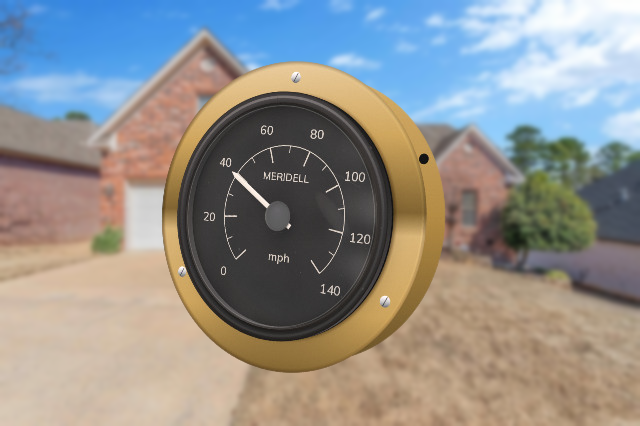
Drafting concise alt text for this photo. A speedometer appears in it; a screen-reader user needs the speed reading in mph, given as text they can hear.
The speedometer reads 40 mph
